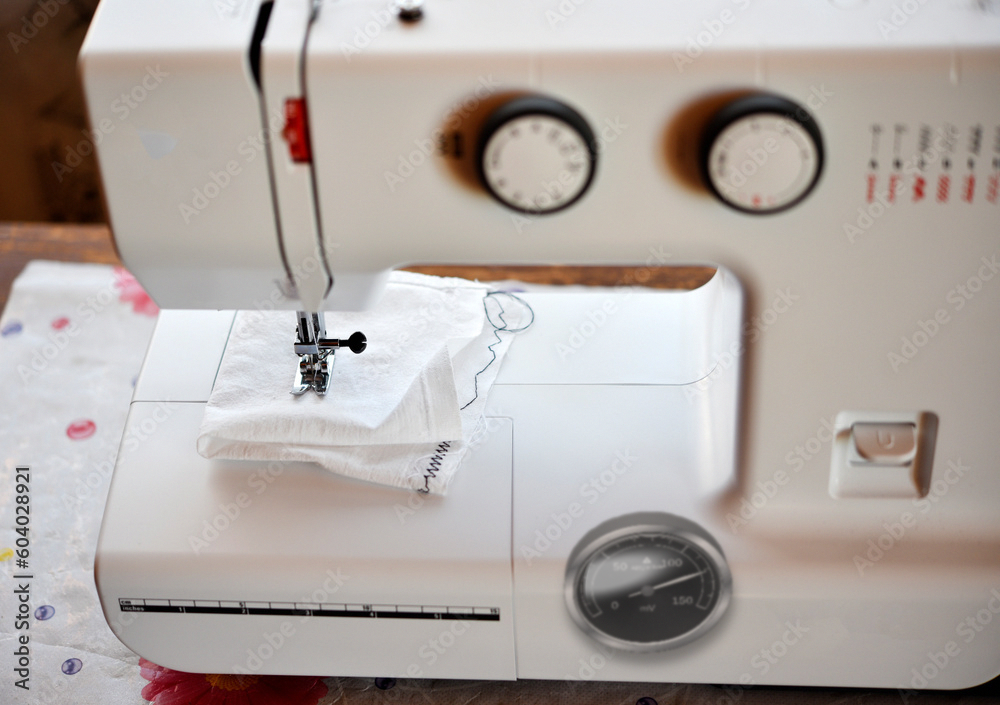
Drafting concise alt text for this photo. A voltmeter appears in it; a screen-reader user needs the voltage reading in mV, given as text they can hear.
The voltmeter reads 120 mV
